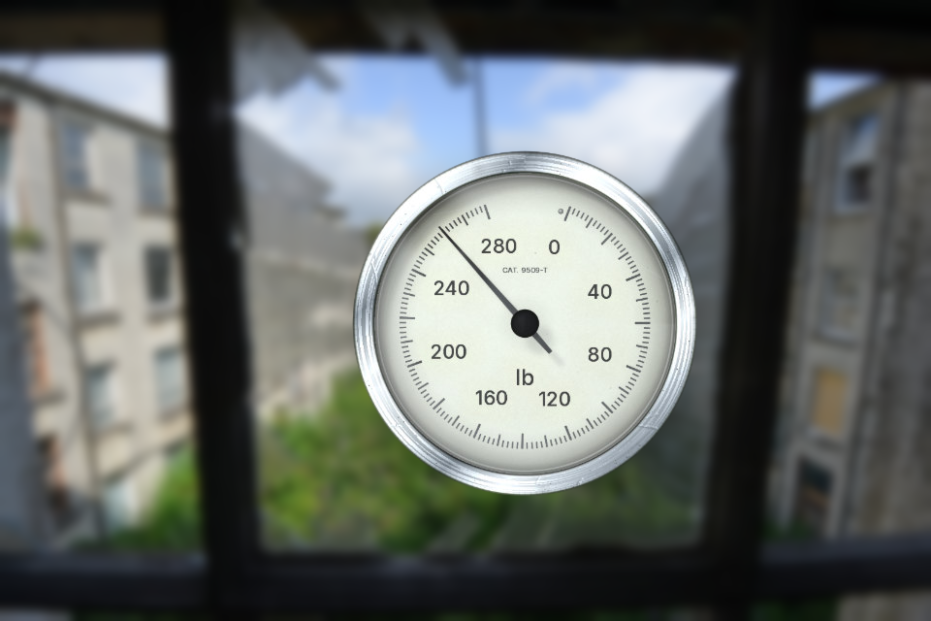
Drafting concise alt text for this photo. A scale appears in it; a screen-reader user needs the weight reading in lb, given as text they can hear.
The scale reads 260 lb
